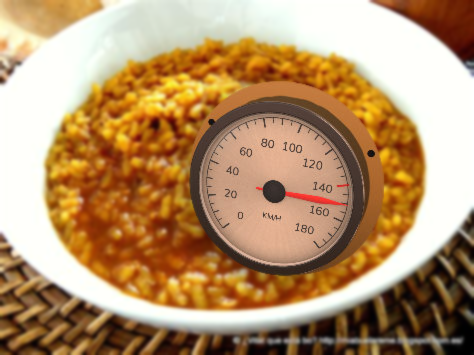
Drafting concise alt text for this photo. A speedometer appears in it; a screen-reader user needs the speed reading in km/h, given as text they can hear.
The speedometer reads 150 km/h
